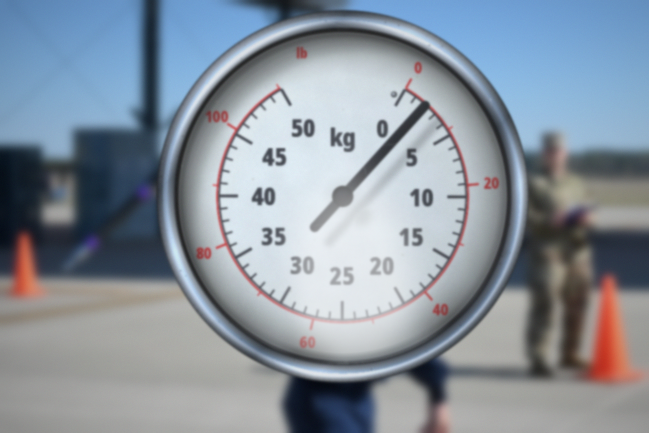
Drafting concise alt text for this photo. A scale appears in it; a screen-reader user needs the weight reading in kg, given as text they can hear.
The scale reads 2 kg
